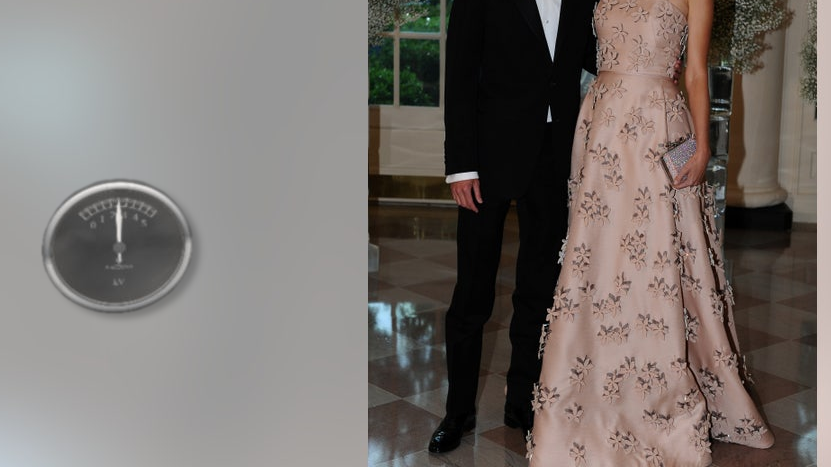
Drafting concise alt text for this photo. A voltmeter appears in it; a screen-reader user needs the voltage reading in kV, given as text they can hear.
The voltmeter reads 2.5 kV
